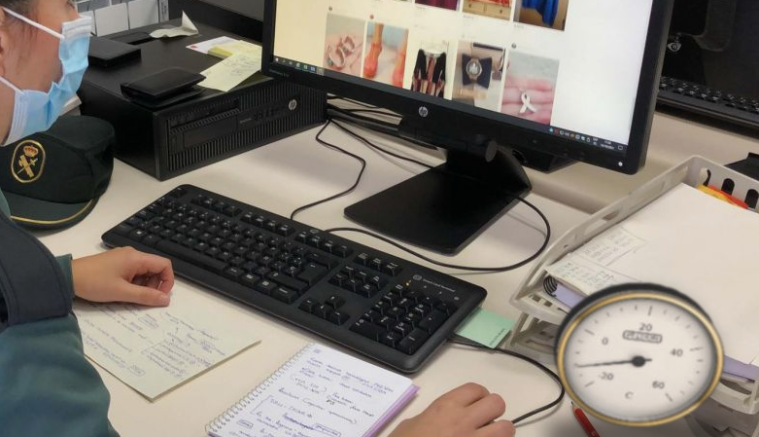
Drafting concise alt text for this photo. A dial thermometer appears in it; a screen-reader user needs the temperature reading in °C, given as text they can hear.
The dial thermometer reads -12 °C
